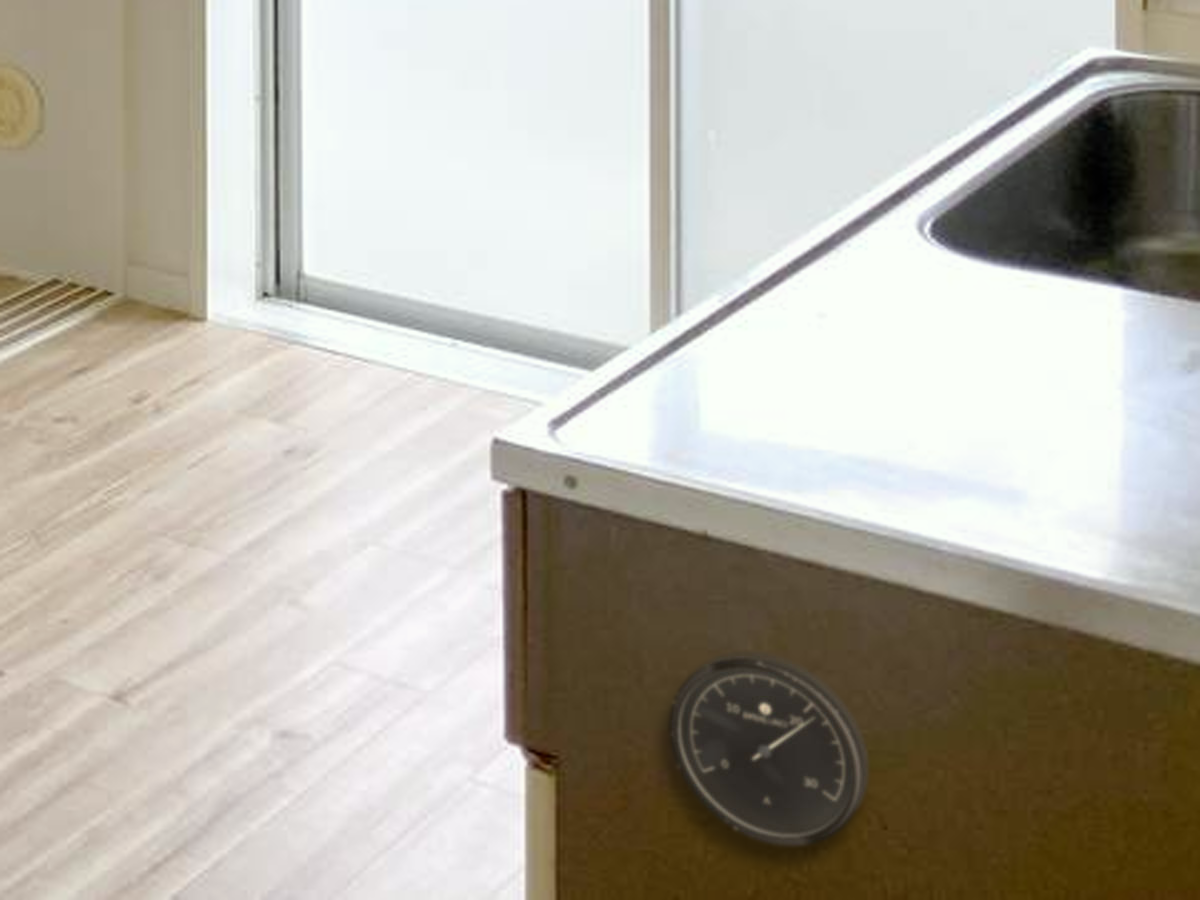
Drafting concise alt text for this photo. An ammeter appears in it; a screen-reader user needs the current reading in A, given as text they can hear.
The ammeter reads 21 A
